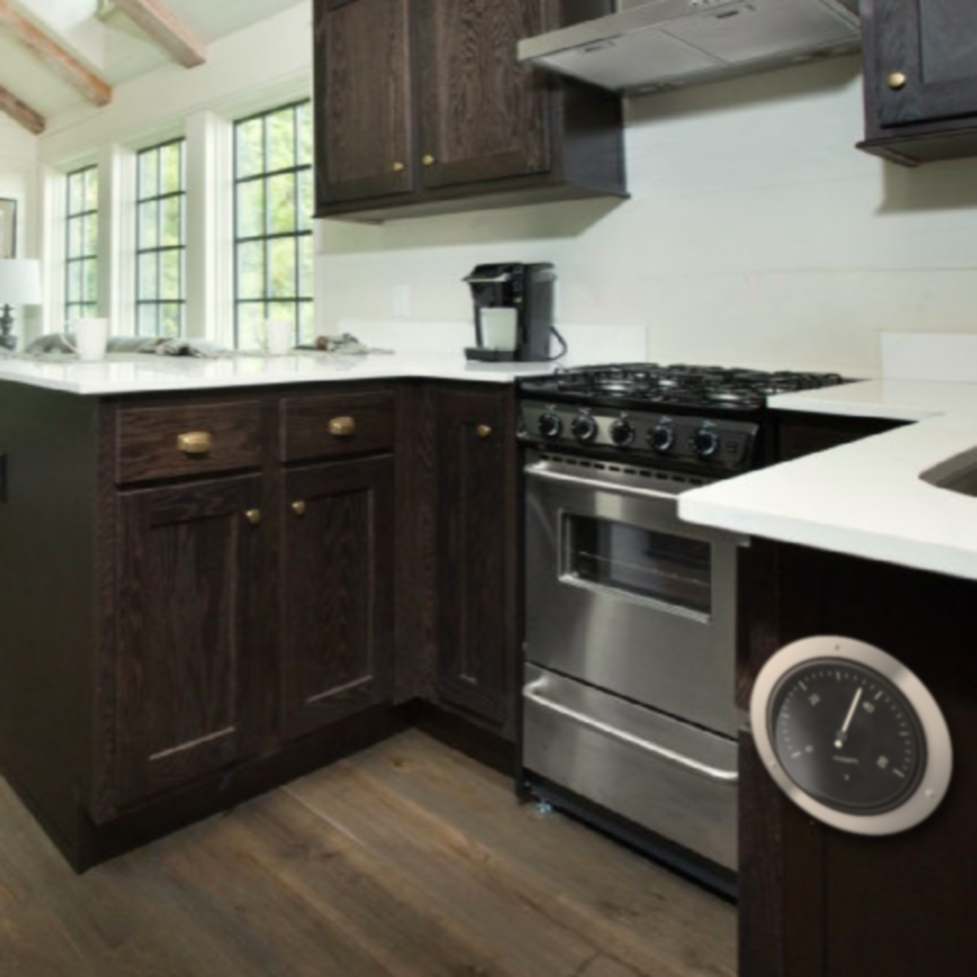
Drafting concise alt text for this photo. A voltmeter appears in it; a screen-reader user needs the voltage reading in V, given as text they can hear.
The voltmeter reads 36 V
